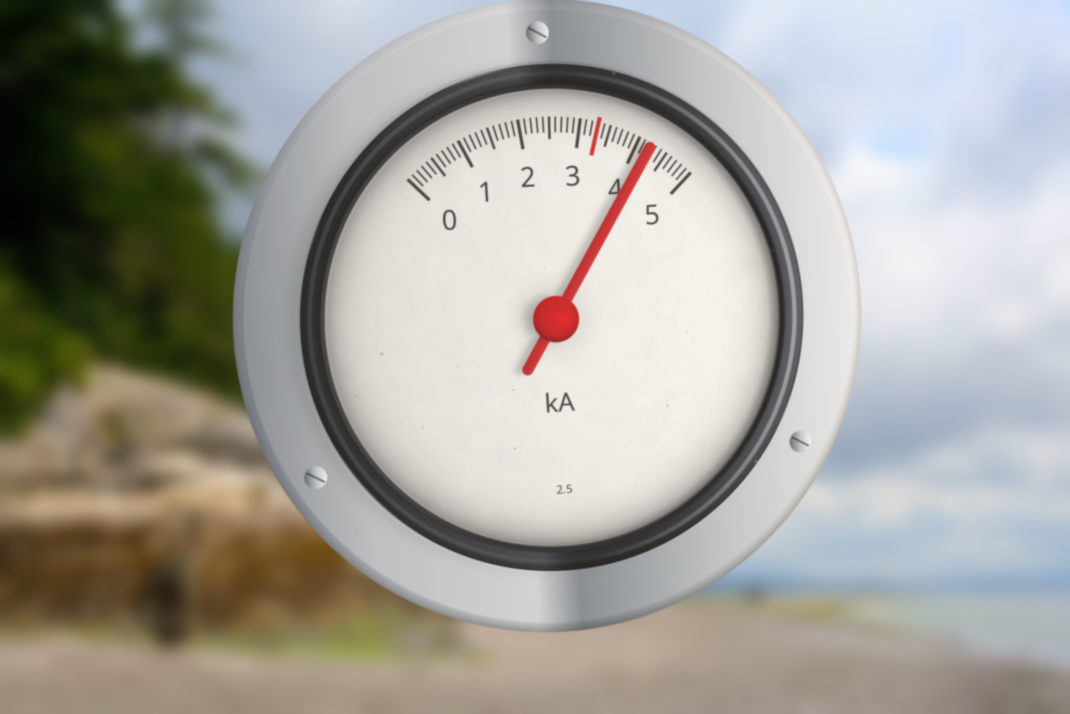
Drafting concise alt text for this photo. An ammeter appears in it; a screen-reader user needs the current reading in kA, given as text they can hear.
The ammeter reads 4.2 kA
